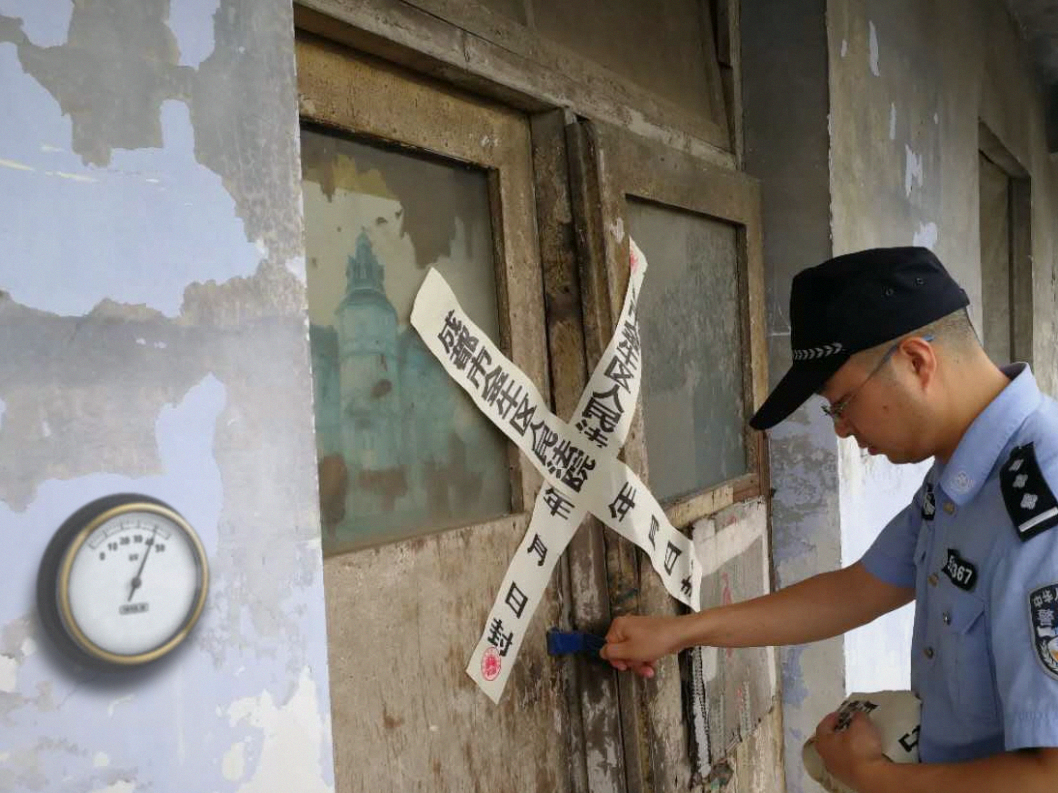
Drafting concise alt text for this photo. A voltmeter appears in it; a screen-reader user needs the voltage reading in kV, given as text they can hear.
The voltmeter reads 40 kV
